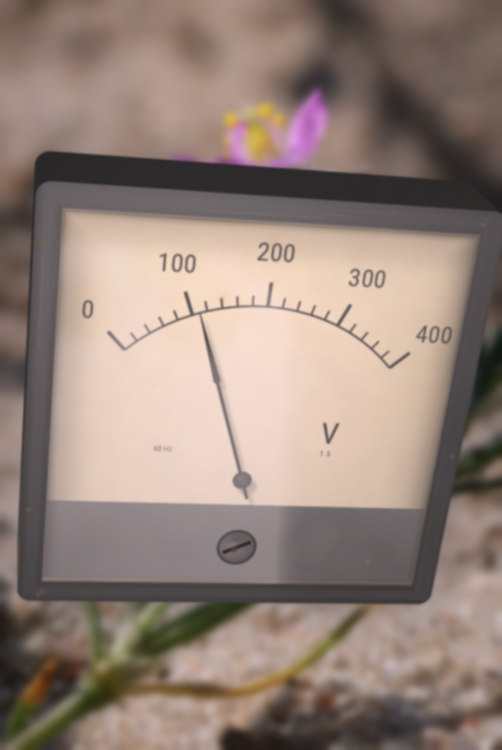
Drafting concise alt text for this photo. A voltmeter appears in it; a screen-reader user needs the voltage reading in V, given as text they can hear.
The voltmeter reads 110 V
